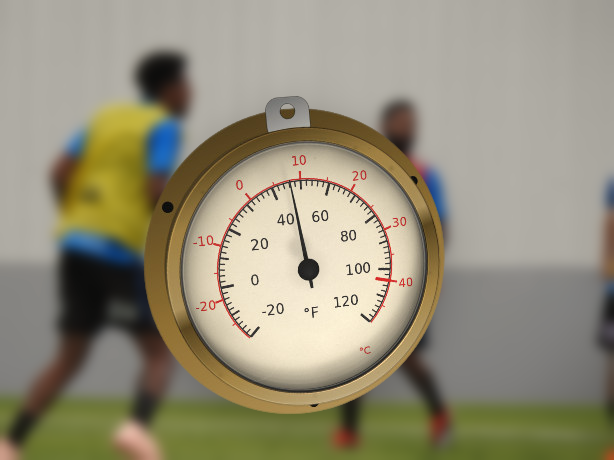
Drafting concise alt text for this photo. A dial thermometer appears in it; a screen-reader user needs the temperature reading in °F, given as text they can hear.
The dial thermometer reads 46 °F
